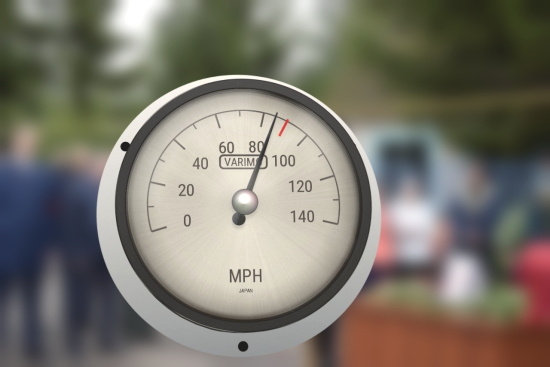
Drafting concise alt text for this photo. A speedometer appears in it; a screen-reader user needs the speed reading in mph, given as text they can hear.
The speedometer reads 85 mph
